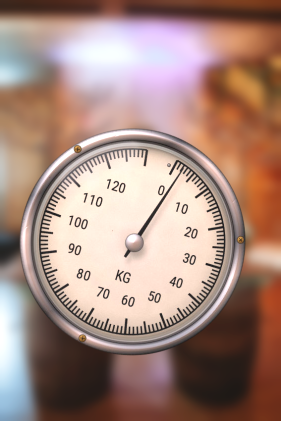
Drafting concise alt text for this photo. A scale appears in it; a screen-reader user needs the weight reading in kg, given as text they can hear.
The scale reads 2 kg
